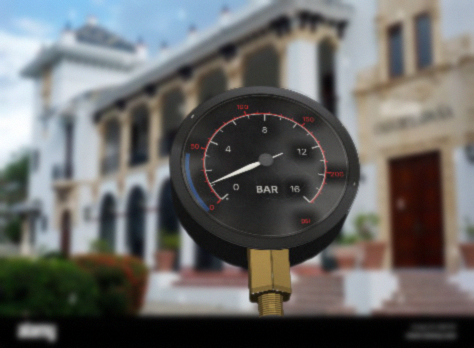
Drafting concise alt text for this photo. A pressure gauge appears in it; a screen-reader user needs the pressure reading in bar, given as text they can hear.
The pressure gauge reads 1 bar
